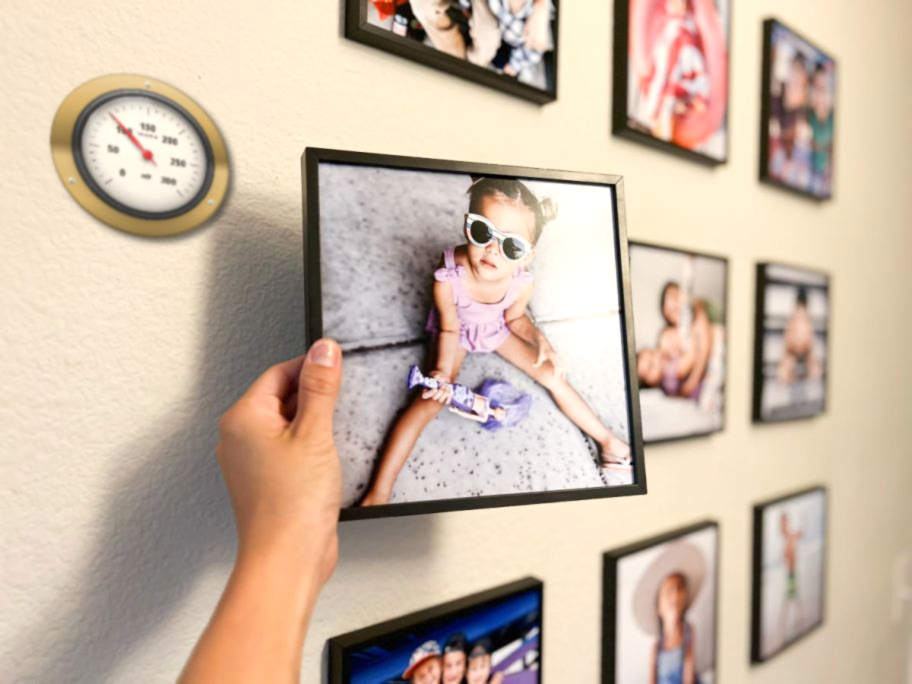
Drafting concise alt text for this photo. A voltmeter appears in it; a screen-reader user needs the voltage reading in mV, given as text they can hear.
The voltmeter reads 100 mV
